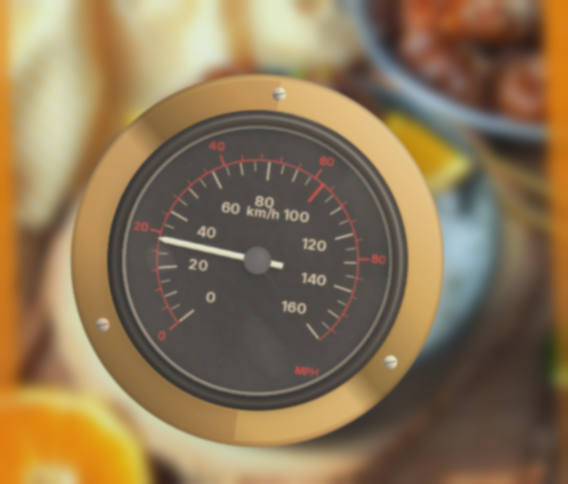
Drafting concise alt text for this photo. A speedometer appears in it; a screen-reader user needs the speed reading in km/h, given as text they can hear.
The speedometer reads 30 km/h
